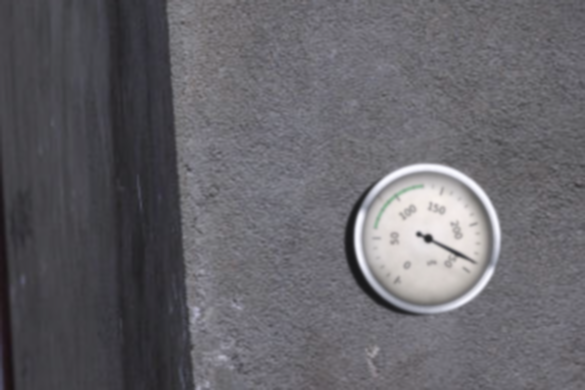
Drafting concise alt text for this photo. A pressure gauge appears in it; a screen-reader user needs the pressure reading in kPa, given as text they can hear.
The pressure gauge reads 240 kPa
